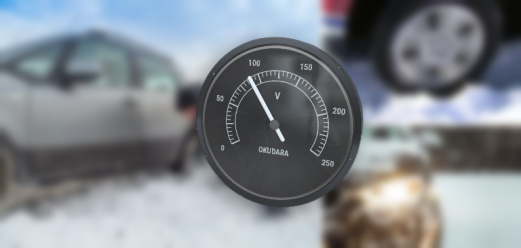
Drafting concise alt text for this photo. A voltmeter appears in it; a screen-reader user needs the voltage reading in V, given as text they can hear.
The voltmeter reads 90 V
